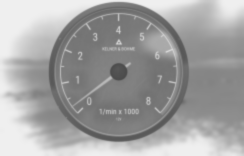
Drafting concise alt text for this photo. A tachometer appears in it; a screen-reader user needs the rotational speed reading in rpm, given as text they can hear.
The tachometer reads 250 rpm
